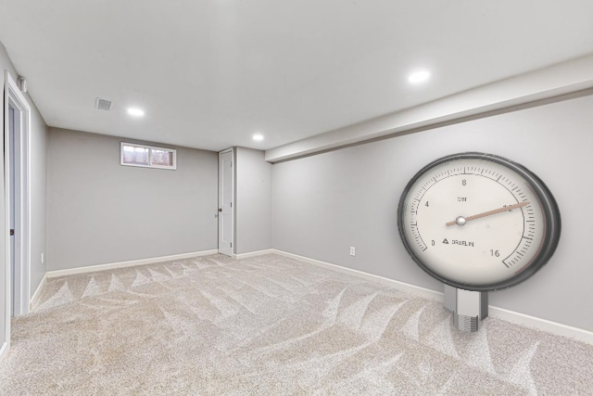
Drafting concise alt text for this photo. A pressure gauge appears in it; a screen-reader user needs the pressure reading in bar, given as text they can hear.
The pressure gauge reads 12 bar
